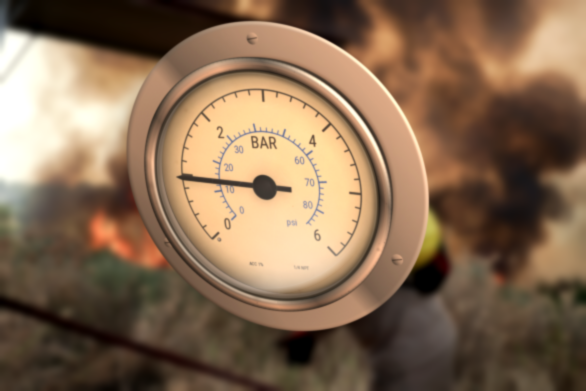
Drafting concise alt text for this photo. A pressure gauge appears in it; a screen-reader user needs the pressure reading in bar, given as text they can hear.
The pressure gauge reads 1 bar
